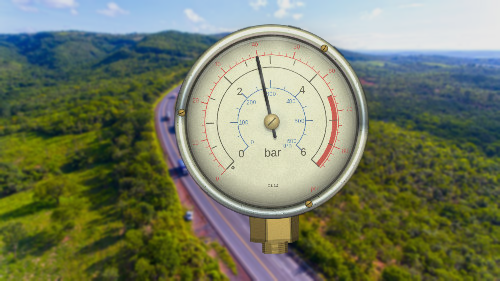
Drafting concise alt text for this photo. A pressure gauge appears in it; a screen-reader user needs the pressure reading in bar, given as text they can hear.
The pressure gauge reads 2.75 bar
